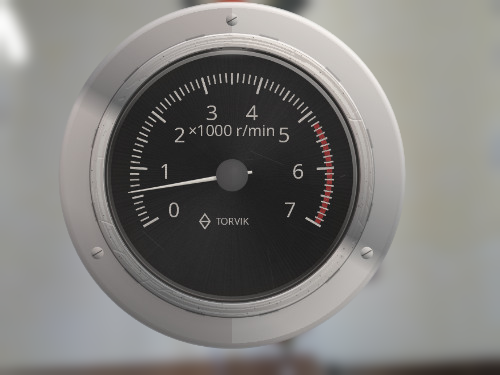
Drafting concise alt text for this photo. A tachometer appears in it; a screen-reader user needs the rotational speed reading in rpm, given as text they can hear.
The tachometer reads 600 rpm
